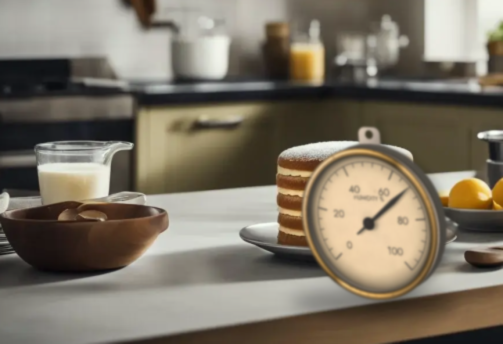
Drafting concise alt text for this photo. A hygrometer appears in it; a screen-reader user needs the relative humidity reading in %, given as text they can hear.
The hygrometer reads 68 %
